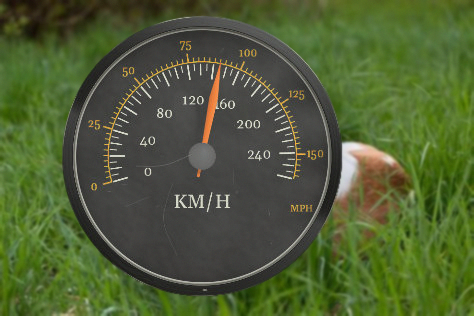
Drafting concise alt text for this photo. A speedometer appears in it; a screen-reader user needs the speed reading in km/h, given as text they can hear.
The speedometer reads 145 km/h
